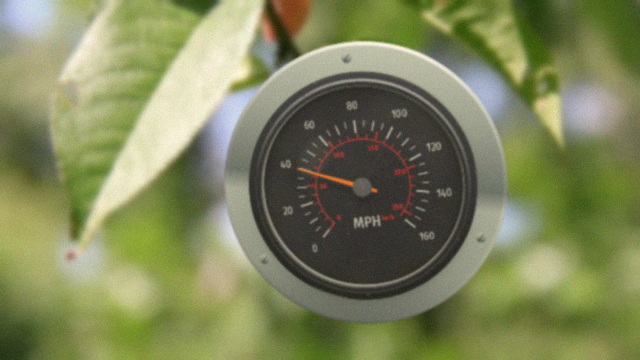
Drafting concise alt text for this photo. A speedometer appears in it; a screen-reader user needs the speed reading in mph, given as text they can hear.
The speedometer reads 40 mph
